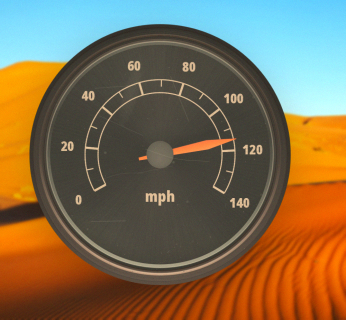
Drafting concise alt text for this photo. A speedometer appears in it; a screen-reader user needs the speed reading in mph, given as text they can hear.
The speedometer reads 115 mph
